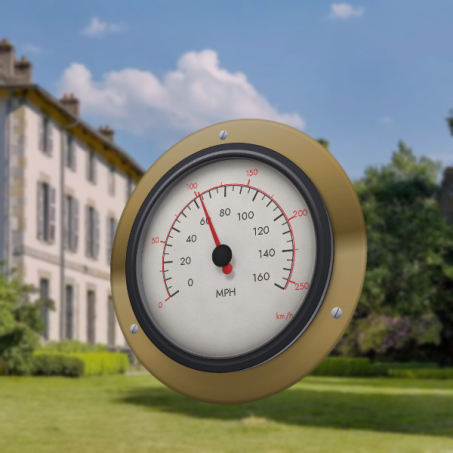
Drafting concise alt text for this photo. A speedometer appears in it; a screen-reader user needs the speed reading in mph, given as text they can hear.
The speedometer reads 65 mph
